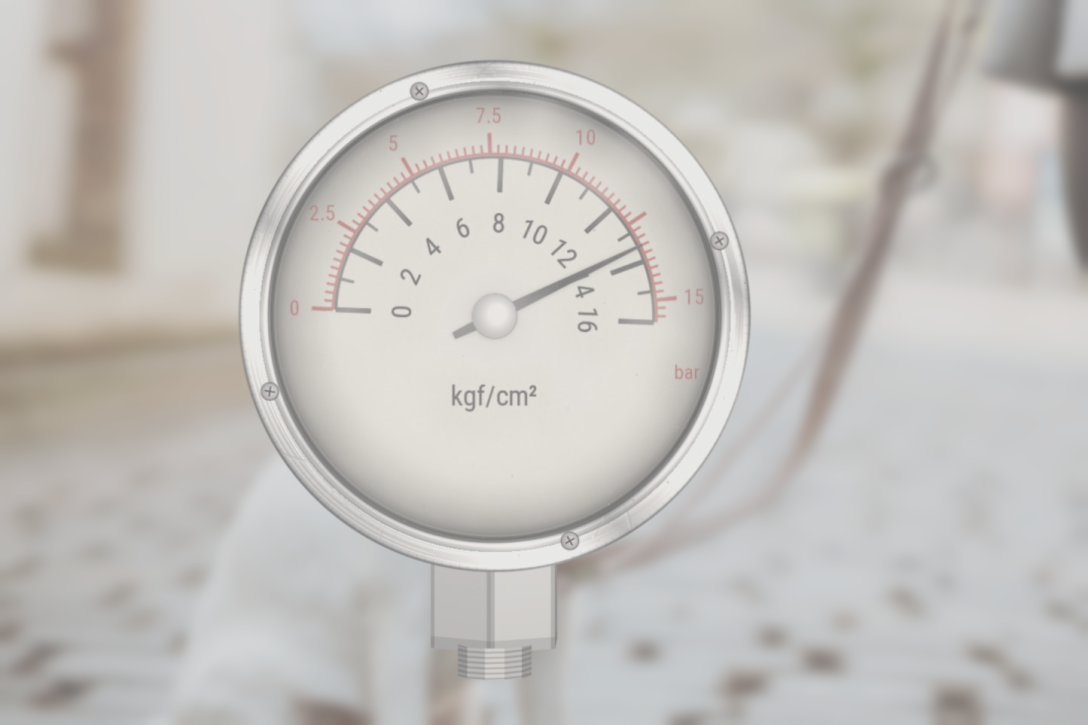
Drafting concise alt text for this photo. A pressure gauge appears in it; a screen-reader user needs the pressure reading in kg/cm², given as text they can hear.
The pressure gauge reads 13.5 kg/cm²
